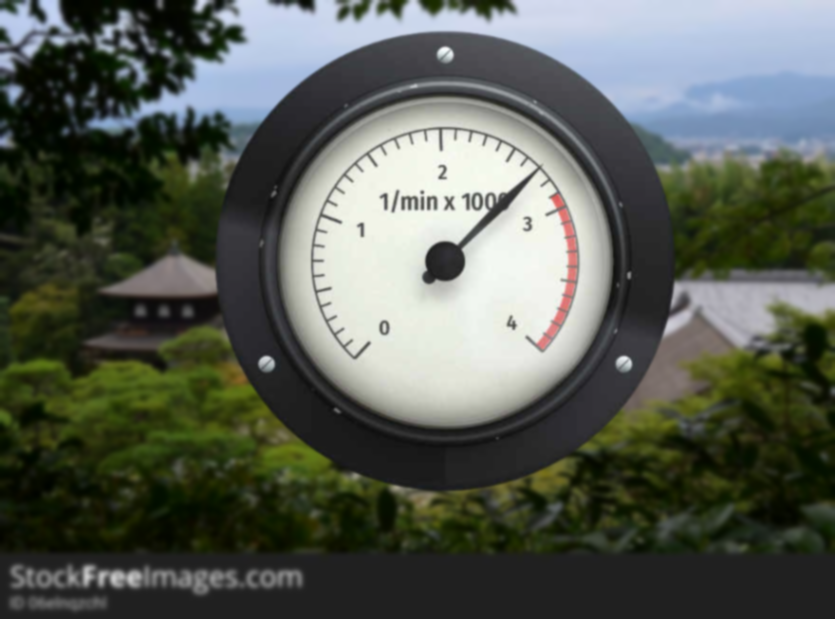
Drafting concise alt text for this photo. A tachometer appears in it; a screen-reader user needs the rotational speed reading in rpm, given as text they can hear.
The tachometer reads 2700 rpm
